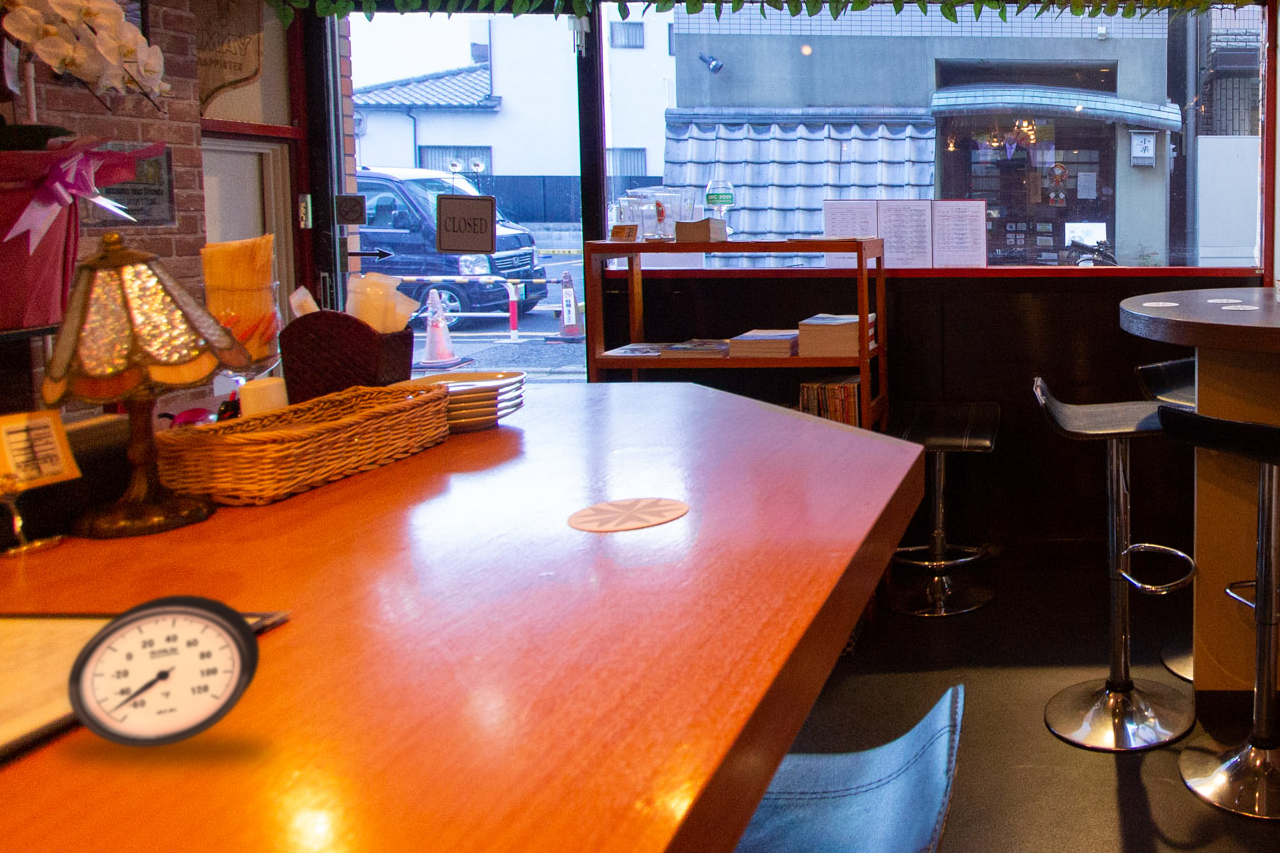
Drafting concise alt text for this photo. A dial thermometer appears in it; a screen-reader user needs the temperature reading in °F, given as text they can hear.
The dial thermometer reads -50 °F
